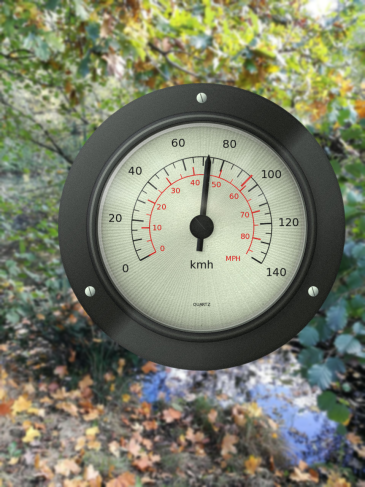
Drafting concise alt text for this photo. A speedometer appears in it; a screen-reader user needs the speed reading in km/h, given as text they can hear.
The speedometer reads 72.5 km/h
